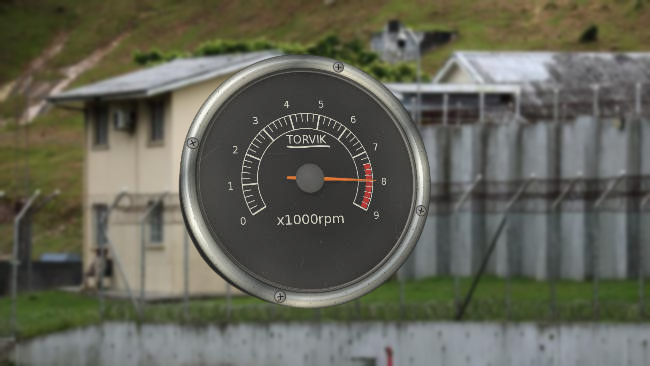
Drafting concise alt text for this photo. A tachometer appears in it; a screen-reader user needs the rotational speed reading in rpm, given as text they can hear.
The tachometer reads 8000 rpm
